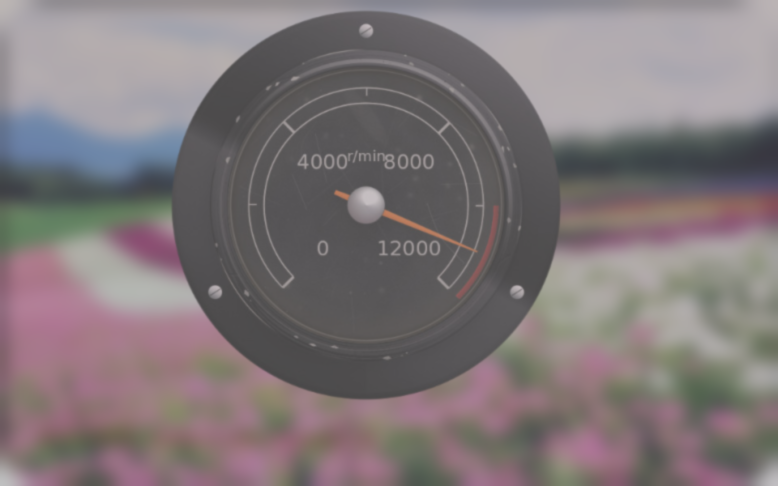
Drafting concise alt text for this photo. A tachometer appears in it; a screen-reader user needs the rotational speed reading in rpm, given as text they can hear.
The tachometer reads 11000 rpm
